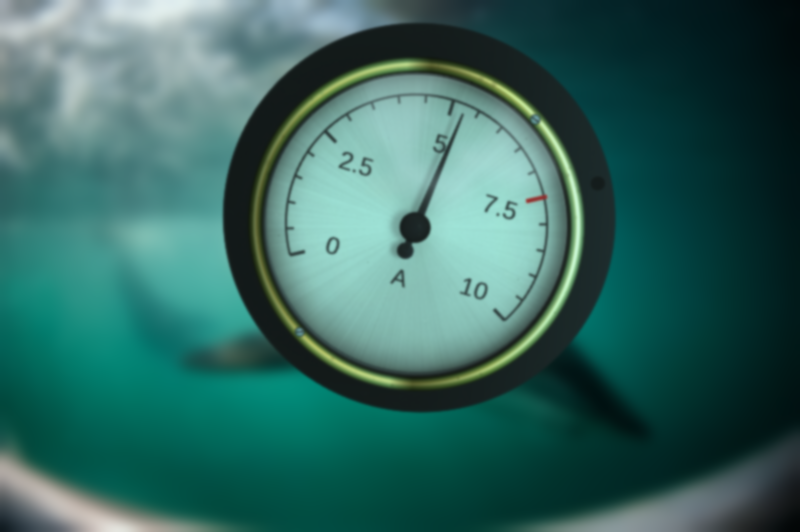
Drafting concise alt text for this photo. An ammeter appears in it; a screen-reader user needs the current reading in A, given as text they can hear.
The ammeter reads 5.25 A
